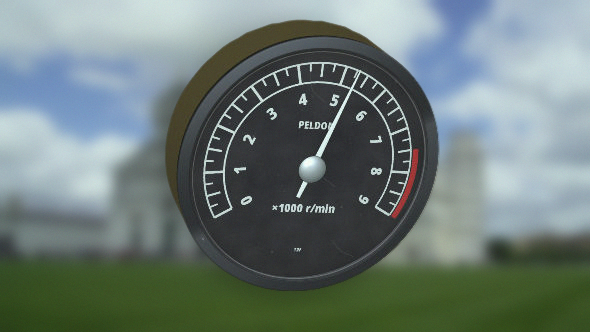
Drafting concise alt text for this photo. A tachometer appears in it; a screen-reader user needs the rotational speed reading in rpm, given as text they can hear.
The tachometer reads 5250 rpm
